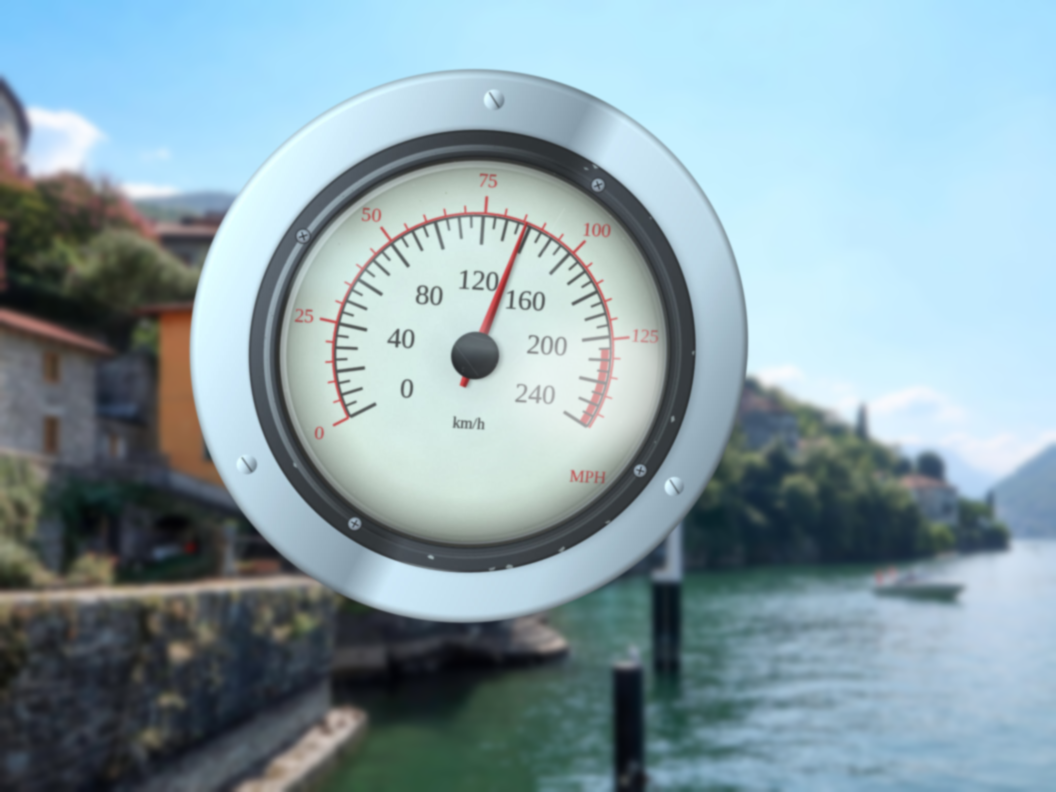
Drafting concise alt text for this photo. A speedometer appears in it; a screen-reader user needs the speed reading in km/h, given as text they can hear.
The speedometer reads 137.5 km/h
